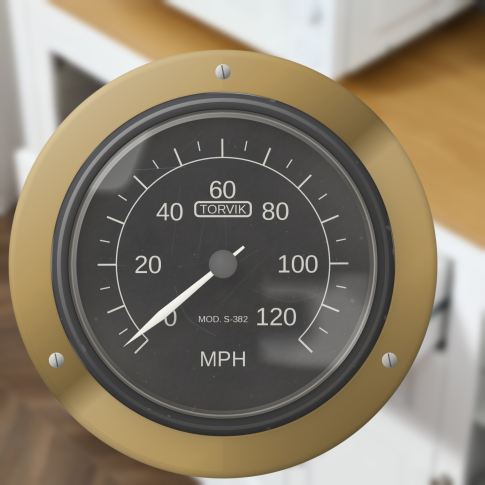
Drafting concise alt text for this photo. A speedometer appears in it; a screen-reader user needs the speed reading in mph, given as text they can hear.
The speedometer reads 2.5 mph
